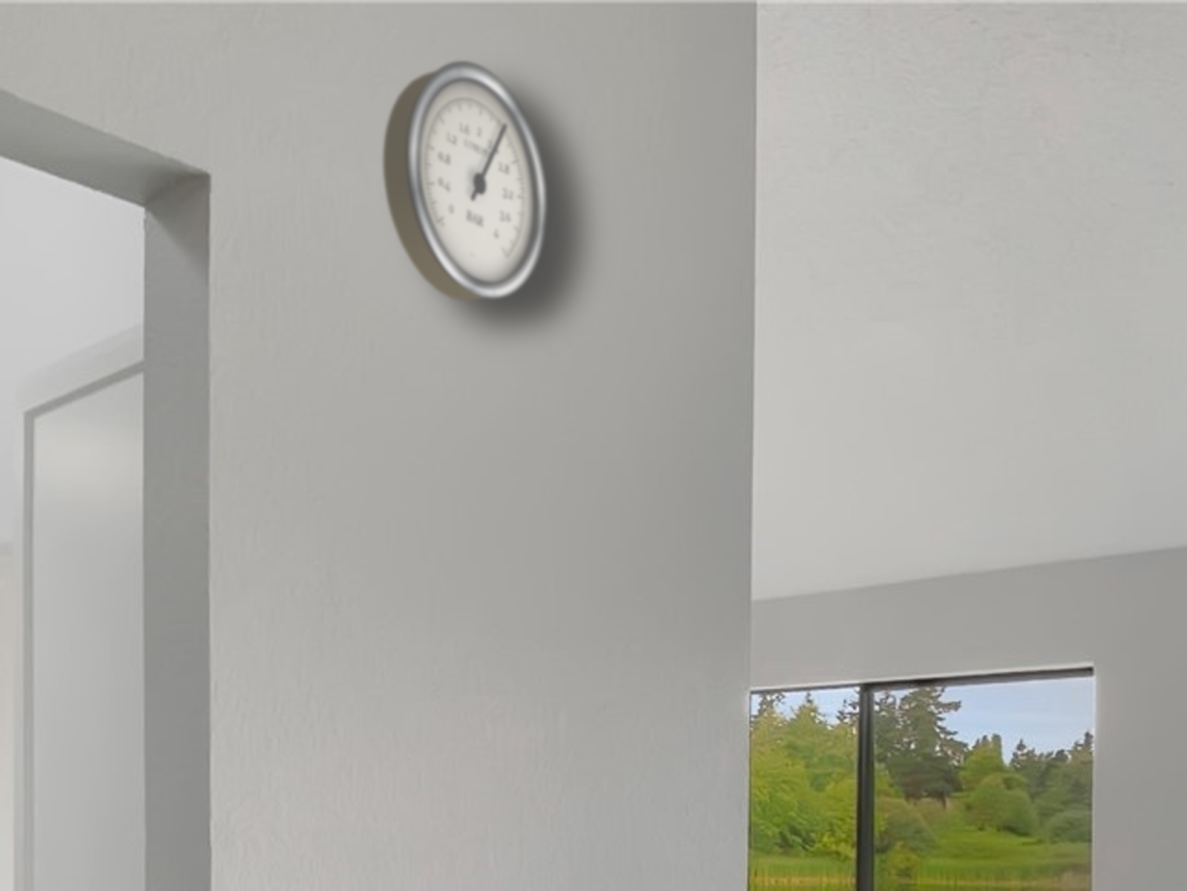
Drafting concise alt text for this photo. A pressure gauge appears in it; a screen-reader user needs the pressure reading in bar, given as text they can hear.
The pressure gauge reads 2.4 bar
